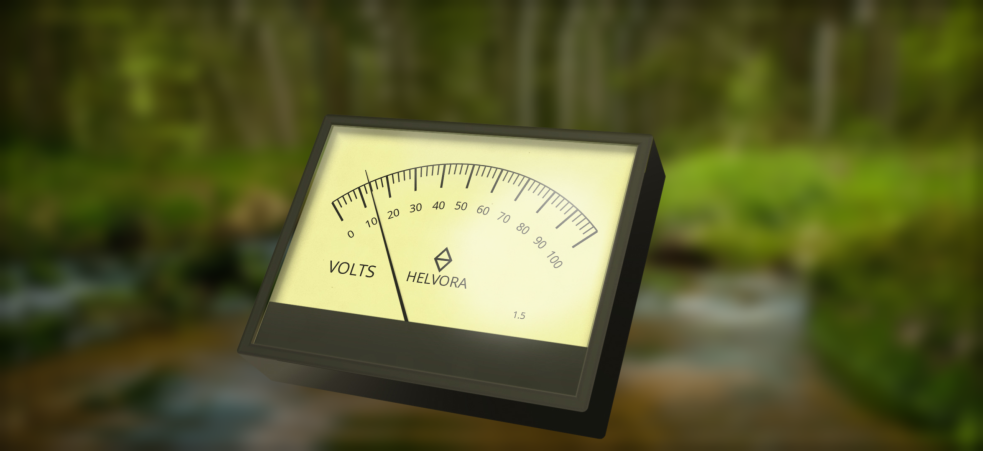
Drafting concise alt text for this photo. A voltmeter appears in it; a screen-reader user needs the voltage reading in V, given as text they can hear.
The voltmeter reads 14 V
